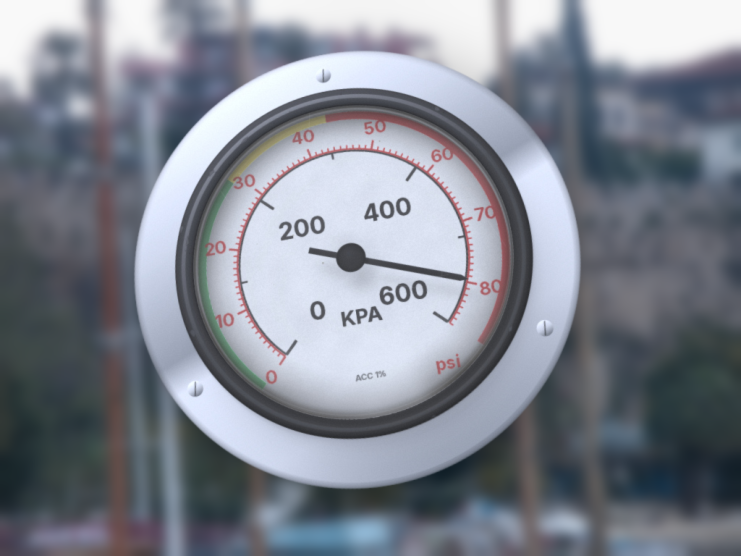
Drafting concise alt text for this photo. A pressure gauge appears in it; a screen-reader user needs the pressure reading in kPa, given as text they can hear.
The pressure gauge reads 550 kPa
